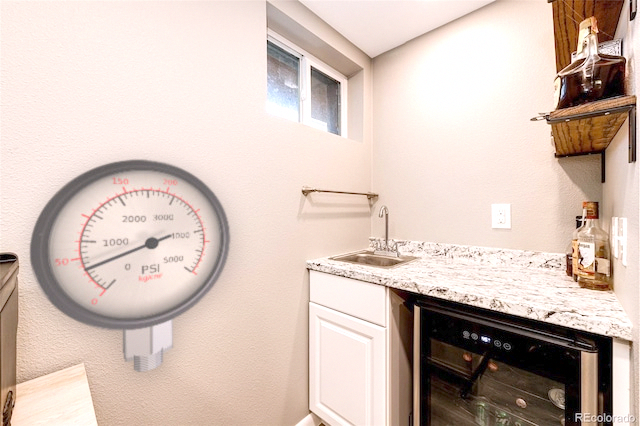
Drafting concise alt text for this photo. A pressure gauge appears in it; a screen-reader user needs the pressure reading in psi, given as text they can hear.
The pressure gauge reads 500 psi
